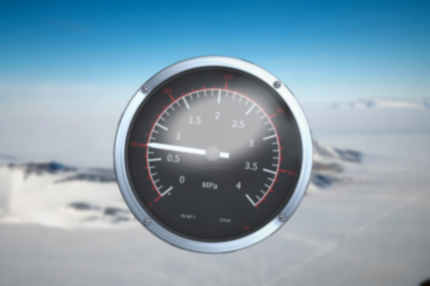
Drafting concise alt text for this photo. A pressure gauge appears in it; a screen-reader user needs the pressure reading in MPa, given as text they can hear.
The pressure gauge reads 0.7 MPa
